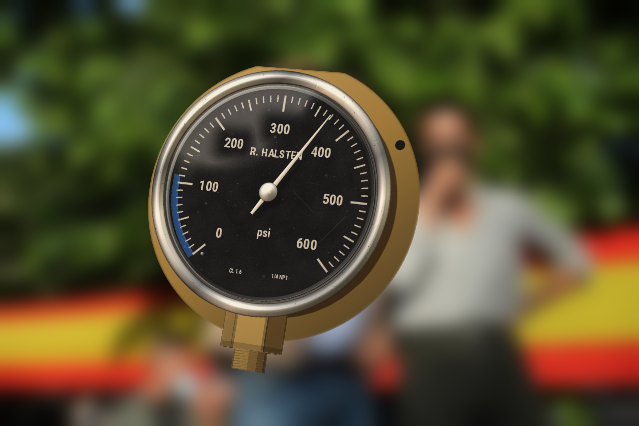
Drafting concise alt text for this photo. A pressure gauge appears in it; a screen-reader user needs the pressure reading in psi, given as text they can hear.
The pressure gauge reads 370 psi
